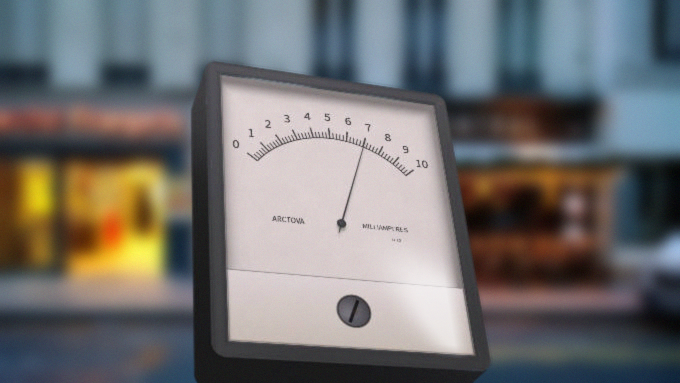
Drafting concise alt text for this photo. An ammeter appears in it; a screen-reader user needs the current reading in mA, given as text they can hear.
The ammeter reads 7 mA
